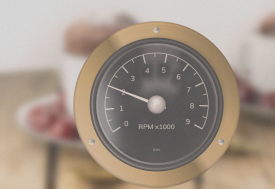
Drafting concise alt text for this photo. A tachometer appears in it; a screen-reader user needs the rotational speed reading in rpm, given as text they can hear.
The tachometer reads 2000 rpm
